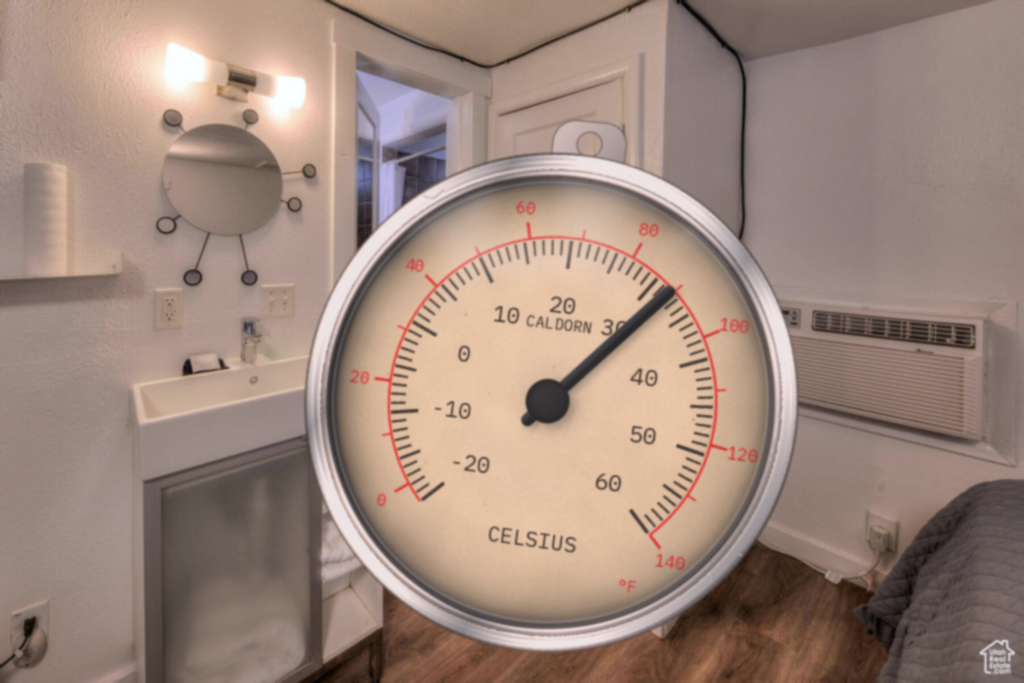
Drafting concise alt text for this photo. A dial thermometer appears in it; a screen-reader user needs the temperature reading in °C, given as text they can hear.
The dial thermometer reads 32 °C
